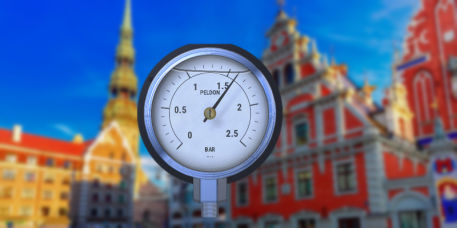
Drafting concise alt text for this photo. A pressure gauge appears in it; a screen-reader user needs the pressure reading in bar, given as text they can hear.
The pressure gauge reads 1.6 bar
